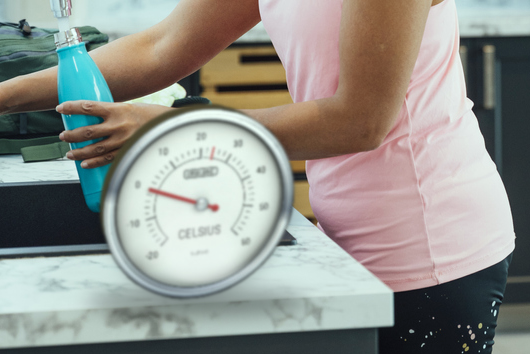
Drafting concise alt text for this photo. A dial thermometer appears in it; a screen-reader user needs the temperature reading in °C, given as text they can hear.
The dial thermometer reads 0 °C
